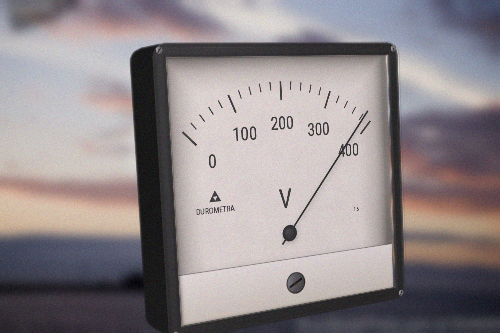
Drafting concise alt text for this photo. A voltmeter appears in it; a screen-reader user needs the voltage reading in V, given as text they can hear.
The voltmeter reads 380 V
